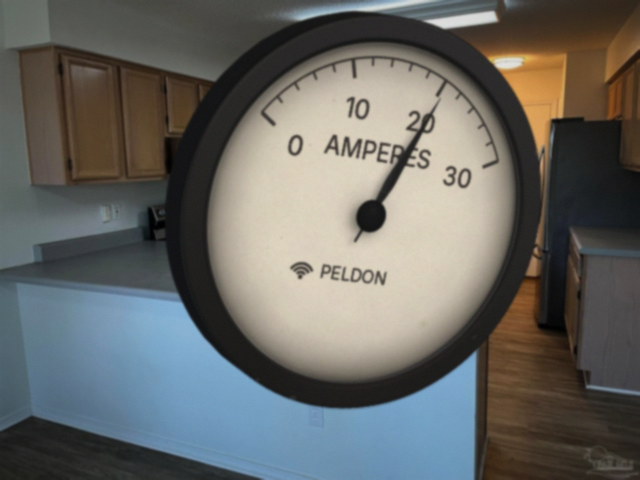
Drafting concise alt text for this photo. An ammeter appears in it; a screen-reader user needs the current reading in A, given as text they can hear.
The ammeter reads 20 A
